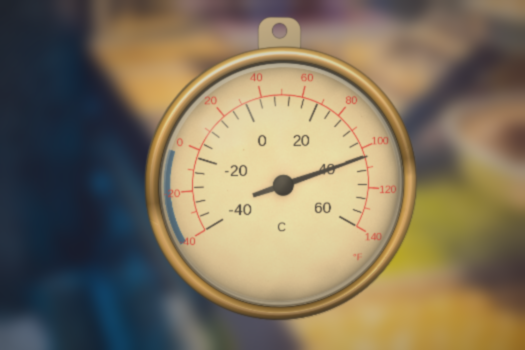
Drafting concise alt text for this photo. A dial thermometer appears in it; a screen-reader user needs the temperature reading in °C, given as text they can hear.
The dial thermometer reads 40 °C
